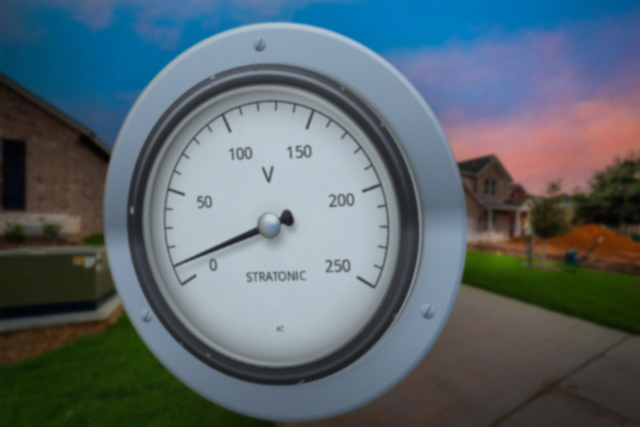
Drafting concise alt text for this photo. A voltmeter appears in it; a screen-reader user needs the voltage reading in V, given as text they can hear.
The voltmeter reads 10 V
